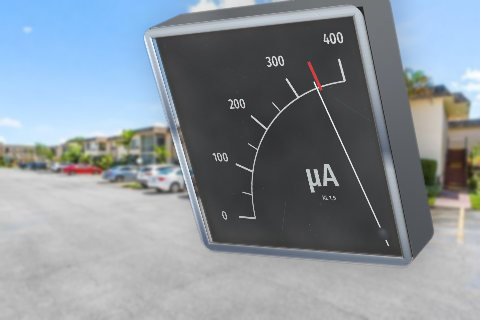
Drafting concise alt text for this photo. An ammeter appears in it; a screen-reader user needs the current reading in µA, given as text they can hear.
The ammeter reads 350 µA
